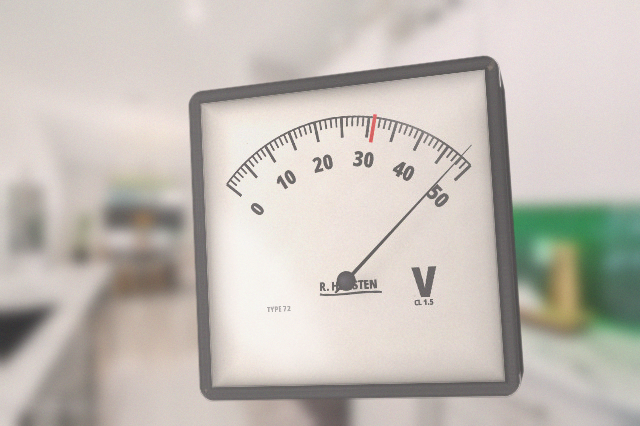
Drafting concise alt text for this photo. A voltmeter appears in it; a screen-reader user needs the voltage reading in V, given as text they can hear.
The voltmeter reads 48 V
